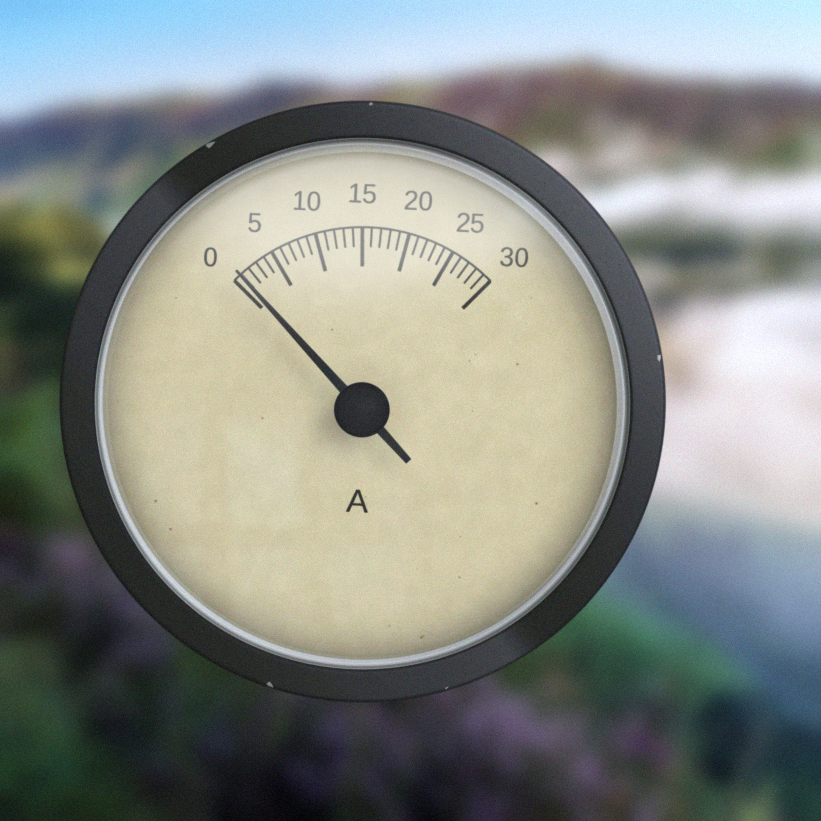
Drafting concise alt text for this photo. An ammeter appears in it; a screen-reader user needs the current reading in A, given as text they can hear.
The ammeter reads 1 A
